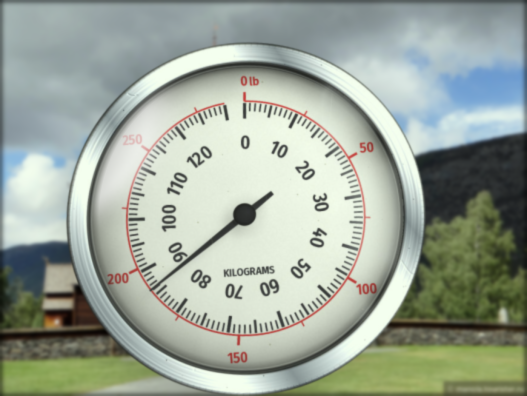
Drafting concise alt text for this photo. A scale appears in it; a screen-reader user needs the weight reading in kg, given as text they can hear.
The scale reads 86 kg
